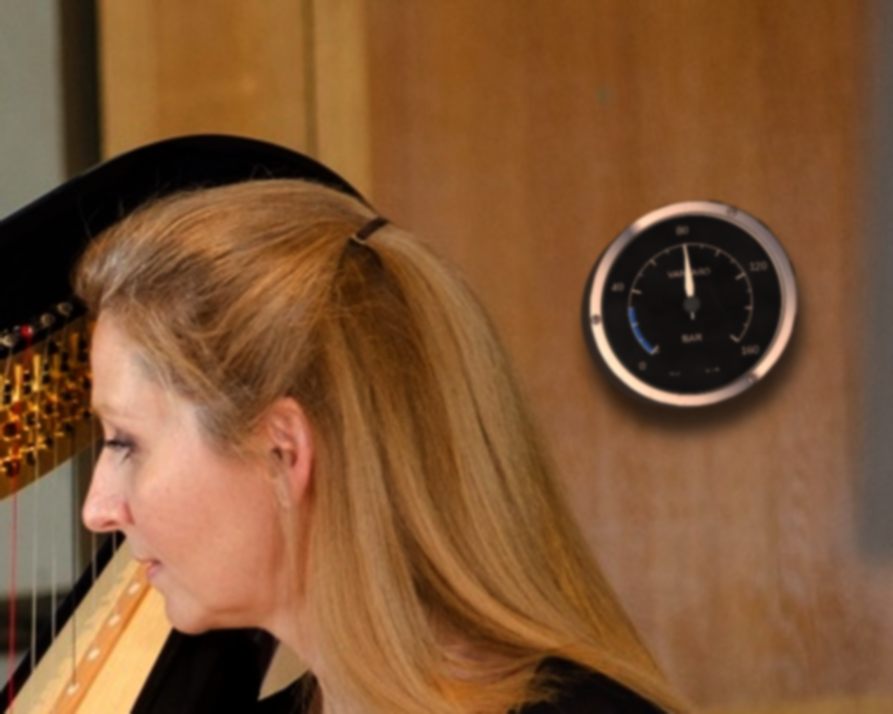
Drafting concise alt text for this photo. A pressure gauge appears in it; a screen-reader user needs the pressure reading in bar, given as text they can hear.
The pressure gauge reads 80 bar
